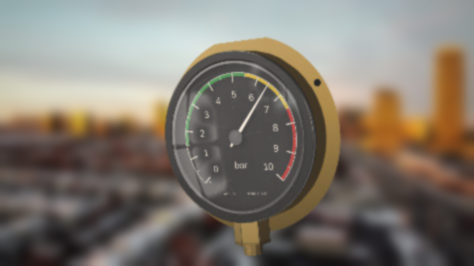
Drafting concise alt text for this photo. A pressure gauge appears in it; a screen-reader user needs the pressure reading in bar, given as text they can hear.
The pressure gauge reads 6.5 bar
